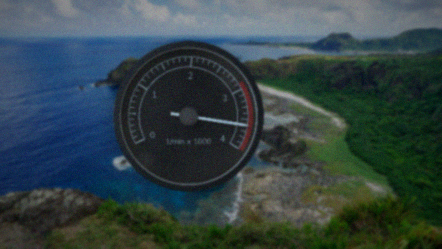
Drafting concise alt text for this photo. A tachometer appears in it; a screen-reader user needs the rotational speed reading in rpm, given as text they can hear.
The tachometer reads 3600 rpm
